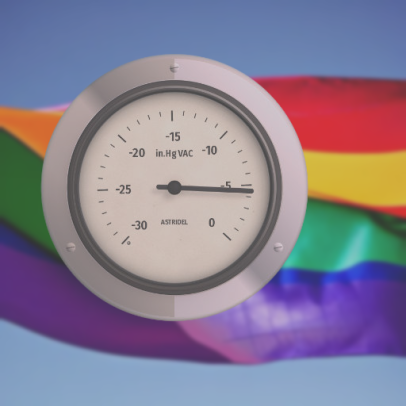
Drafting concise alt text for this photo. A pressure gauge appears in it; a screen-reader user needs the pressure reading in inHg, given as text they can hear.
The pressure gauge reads -4.5 inHg
